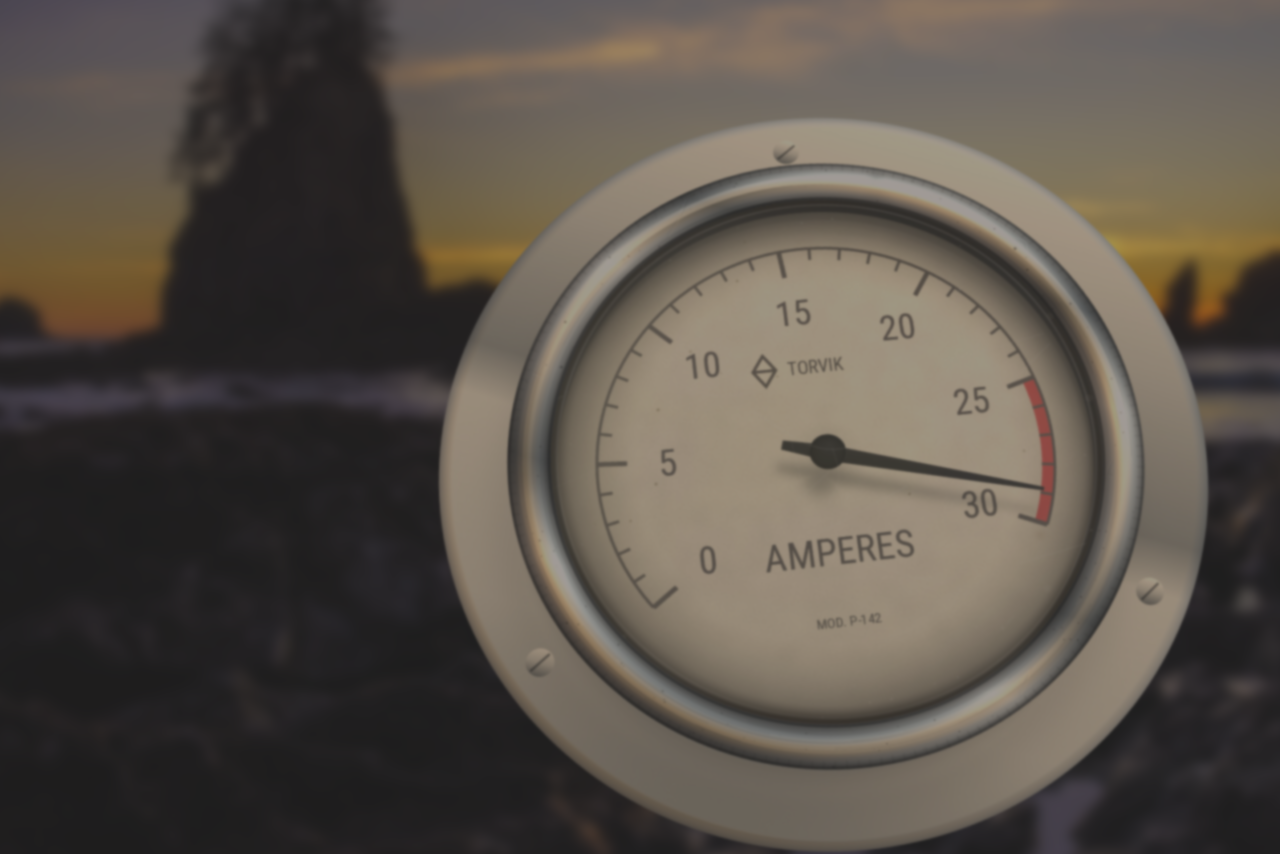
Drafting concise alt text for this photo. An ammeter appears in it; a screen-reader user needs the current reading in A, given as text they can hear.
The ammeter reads 29 A
